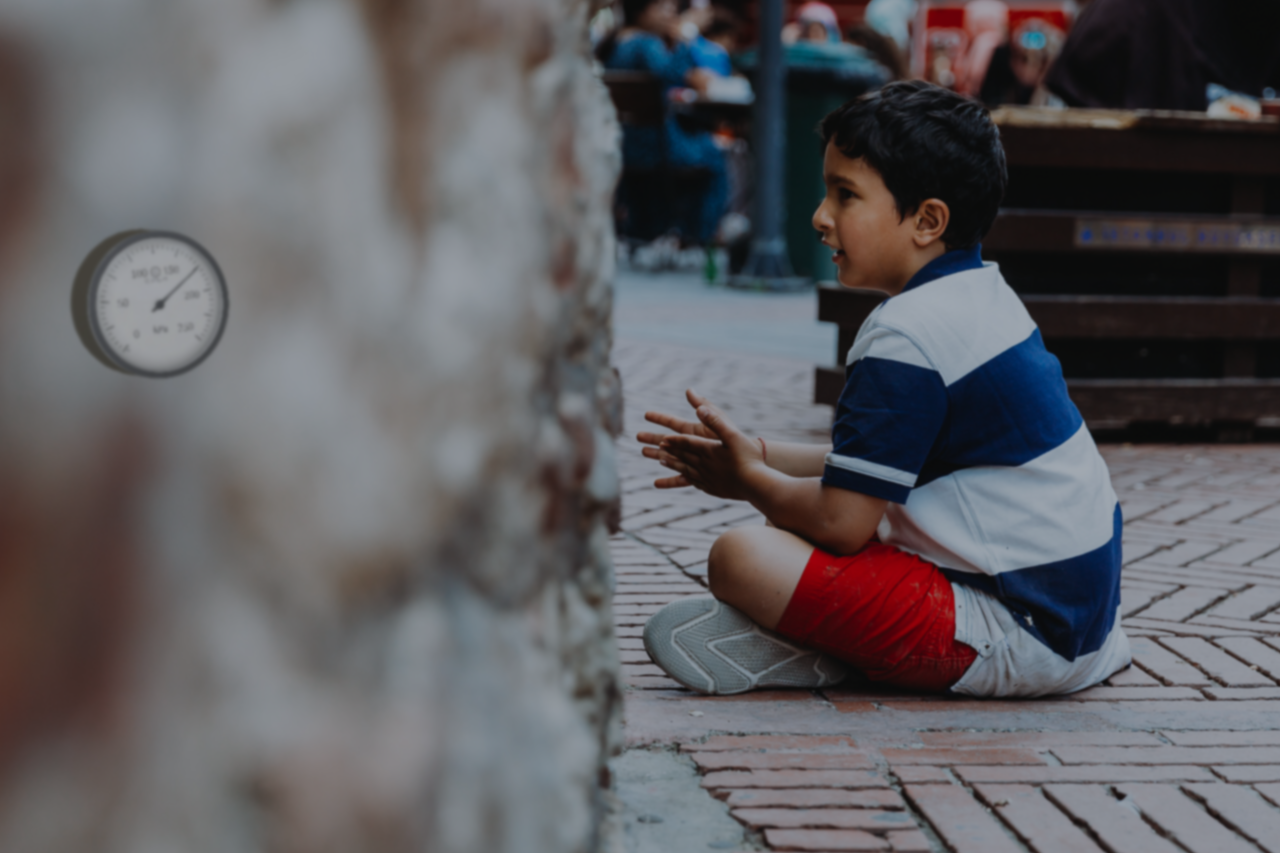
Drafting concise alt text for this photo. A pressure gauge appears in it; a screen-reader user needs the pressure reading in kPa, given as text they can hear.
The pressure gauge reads 175 kPa
